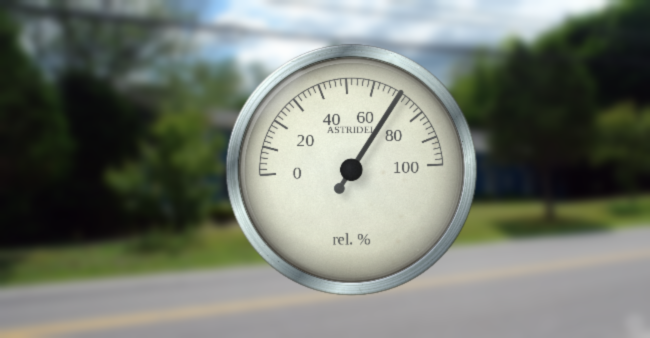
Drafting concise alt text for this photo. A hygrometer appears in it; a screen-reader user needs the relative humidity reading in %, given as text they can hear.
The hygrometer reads 70 %
